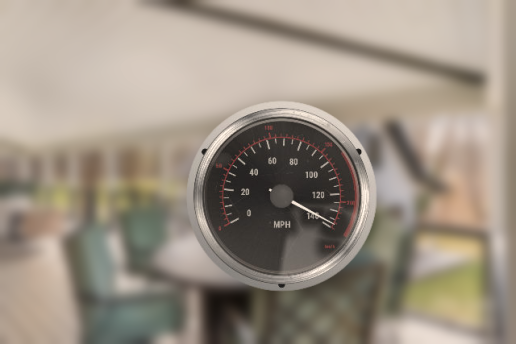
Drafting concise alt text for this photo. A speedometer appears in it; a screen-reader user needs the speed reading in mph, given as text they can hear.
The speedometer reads 137.5 mph
